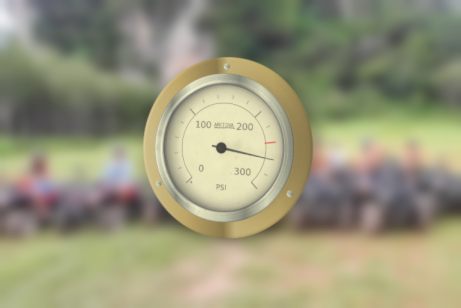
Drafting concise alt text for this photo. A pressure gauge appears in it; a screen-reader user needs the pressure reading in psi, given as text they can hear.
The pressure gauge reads 260 psi
